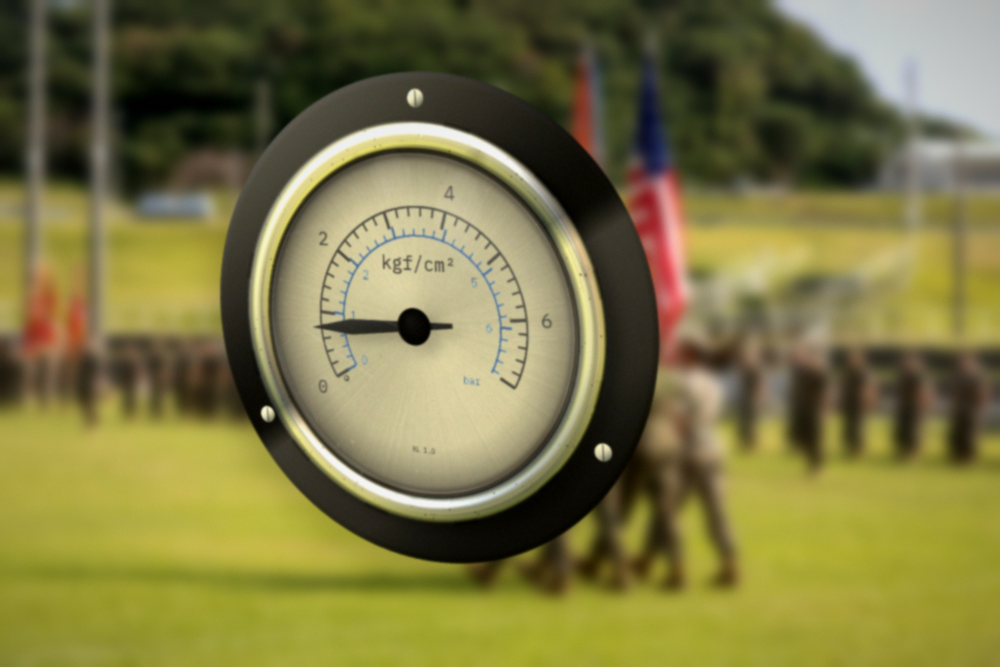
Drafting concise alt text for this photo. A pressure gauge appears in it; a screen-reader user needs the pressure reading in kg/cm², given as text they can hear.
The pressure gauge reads 0.8 kg/cm²
